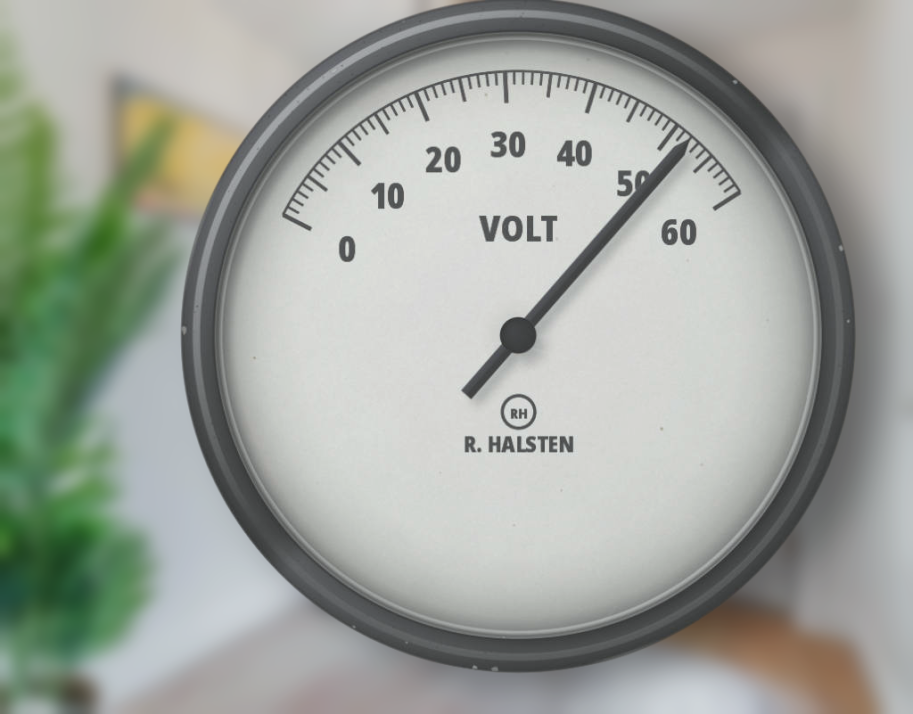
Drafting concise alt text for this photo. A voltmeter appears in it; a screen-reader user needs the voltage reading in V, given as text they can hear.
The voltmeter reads 52 V
